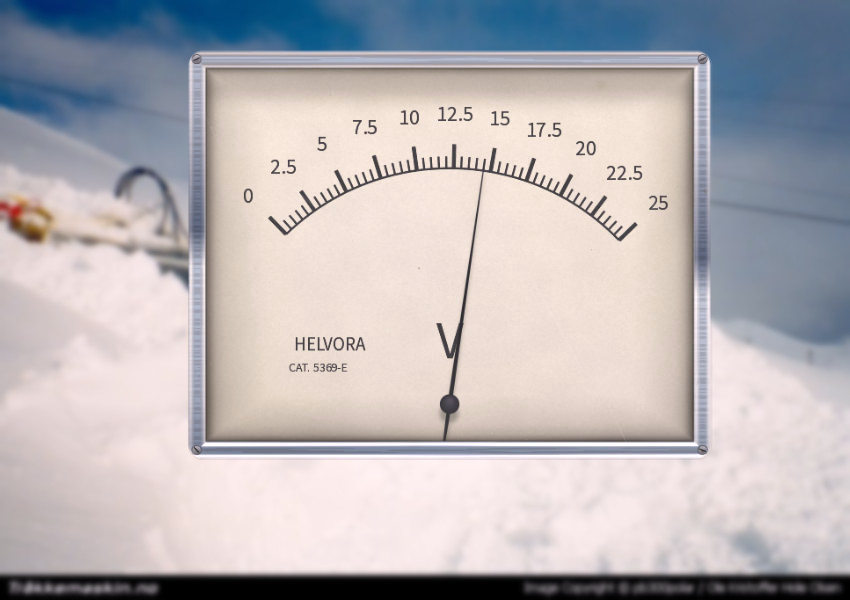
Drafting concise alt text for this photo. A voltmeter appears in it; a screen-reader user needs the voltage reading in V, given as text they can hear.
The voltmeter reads 14.5 V
